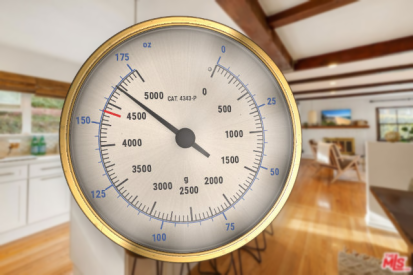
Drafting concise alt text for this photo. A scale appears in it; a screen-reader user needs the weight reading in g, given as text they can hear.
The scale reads 4700 g
